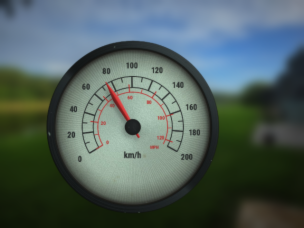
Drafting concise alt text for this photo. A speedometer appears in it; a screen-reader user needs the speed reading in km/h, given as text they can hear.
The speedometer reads 75 km/h
